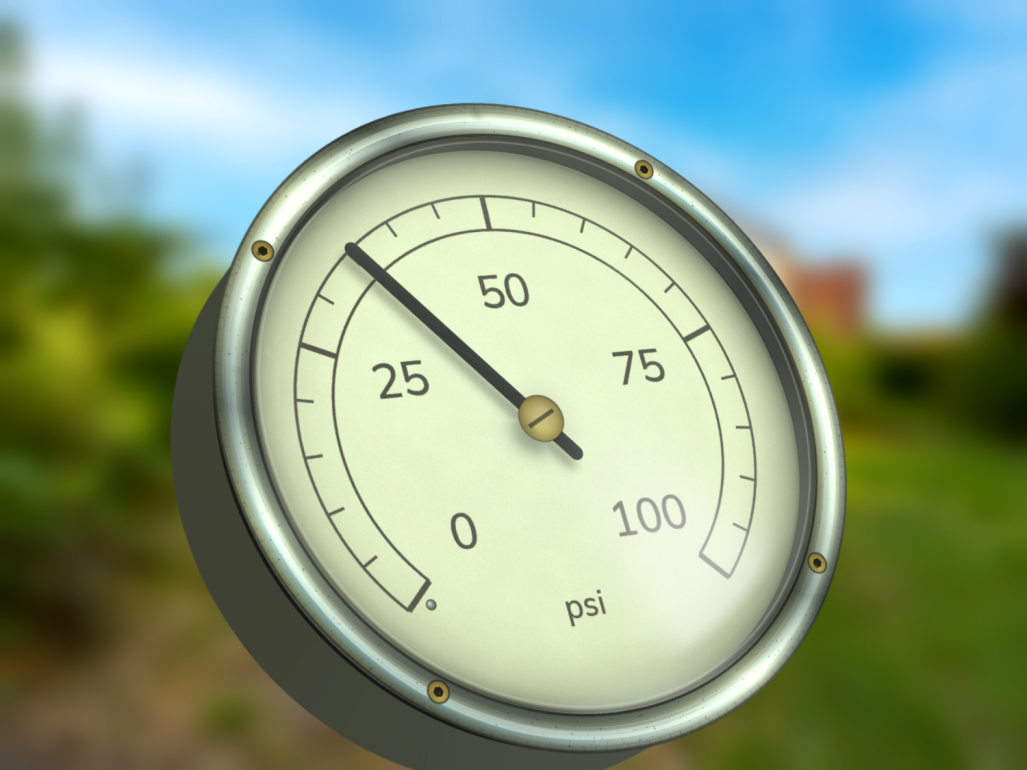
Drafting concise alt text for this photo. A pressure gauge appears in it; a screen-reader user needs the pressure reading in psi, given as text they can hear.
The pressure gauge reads 35 psi
